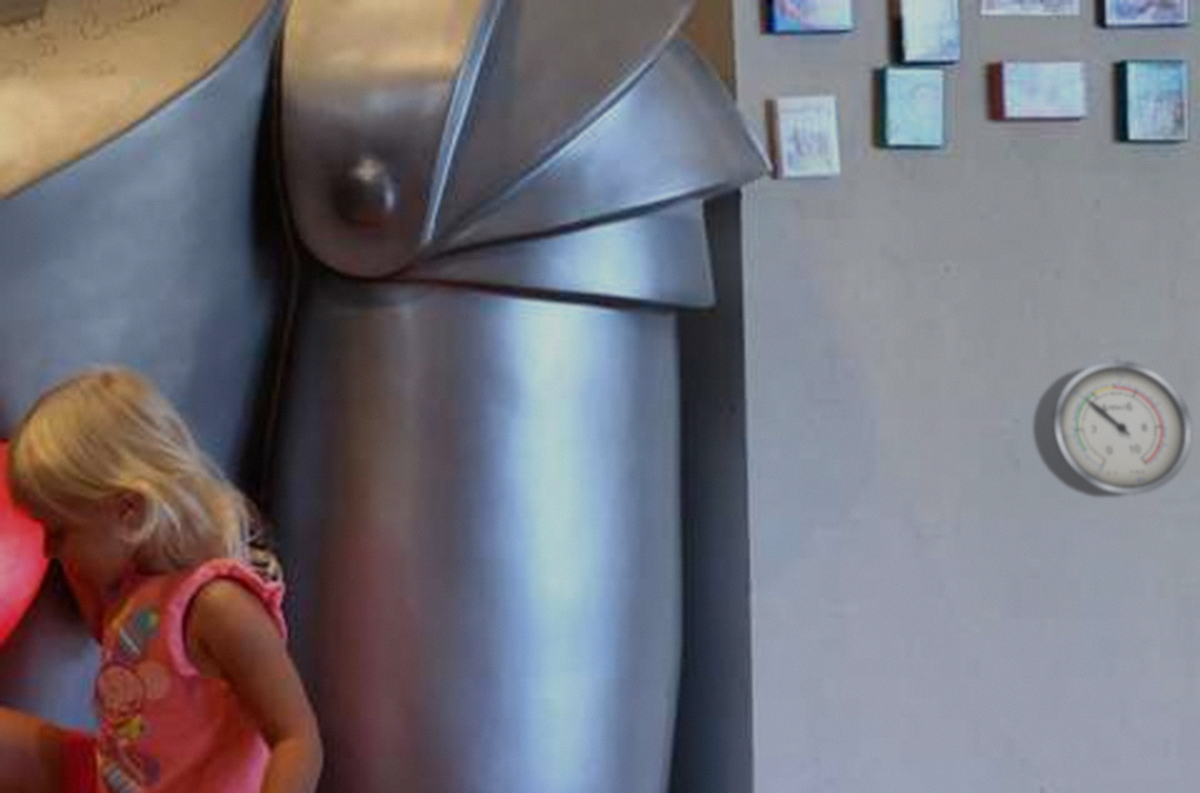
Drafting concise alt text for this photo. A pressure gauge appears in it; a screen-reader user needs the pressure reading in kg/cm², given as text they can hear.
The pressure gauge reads 3.5 kg/cm²
